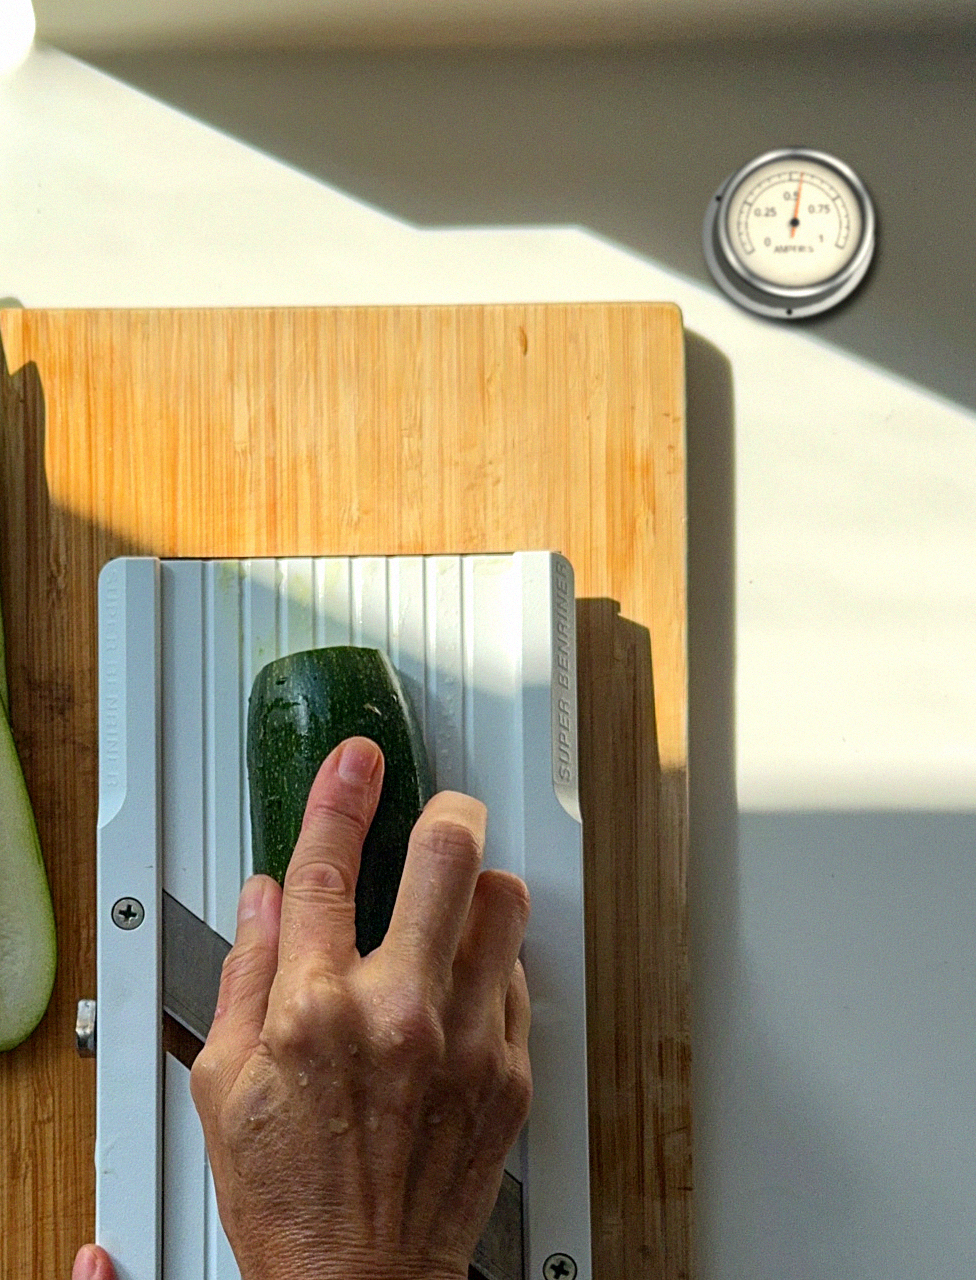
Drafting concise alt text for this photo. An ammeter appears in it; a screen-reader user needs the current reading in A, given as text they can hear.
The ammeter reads 0.55 A
